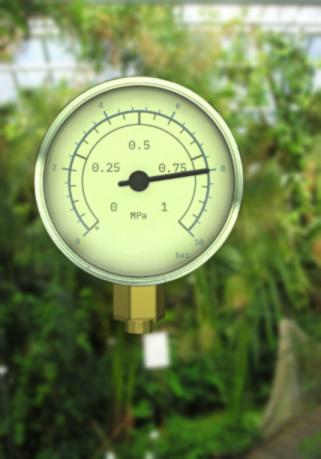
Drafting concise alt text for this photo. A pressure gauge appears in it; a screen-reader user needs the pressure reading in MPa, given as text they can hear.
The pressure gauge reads 0.8 MPa
